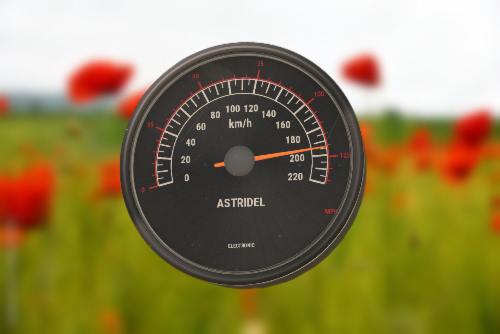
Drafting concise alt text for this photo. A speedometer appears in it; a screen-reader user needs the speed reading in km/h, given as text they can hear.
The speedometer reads 195 km/h
